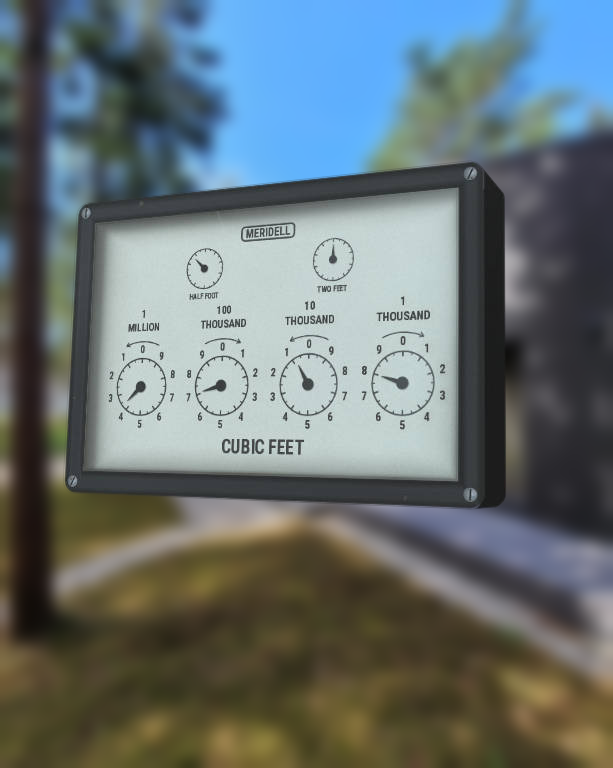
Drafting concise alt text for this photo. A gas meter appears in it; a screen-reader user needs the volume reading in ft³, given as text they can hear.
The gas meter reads 370800 ft³
